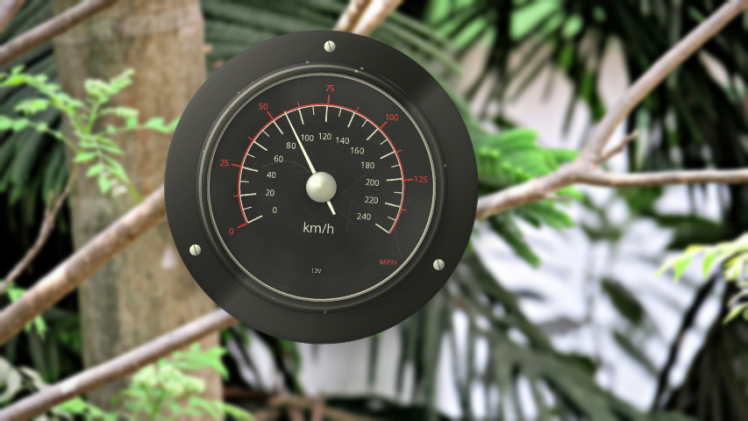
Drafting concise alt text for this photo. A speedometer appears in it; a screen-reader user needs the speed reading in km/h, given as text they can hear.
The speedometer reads 90 km/h
